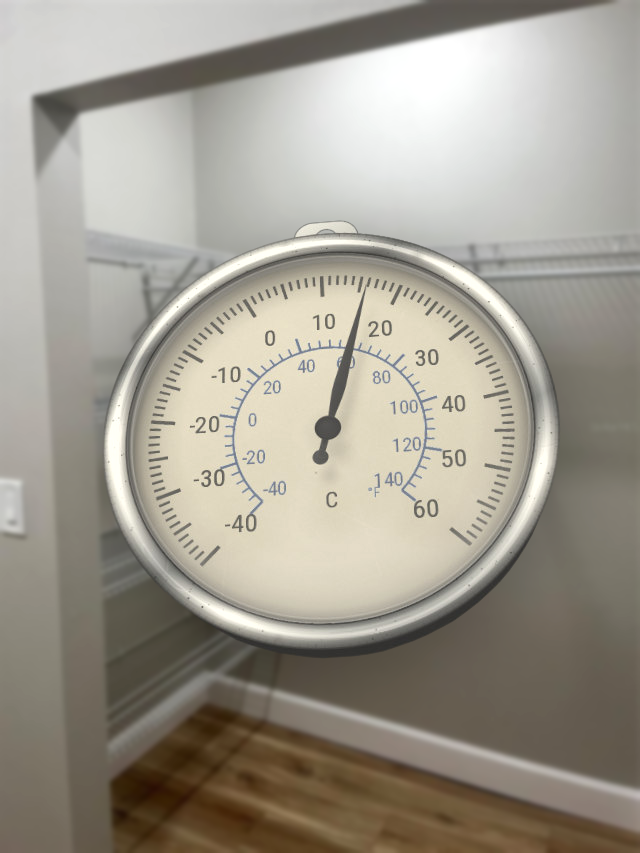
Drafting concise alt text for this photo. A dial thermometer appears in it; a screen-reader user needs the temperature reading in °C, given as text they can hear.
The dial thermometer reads 16 °C
